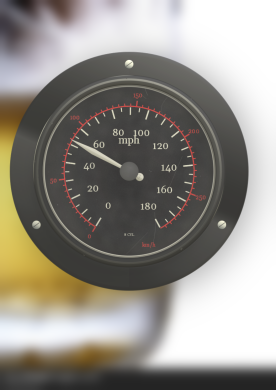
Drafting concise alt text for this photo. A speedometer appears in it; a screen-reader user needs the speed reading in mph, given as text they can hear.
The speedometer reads 52.5 mph
